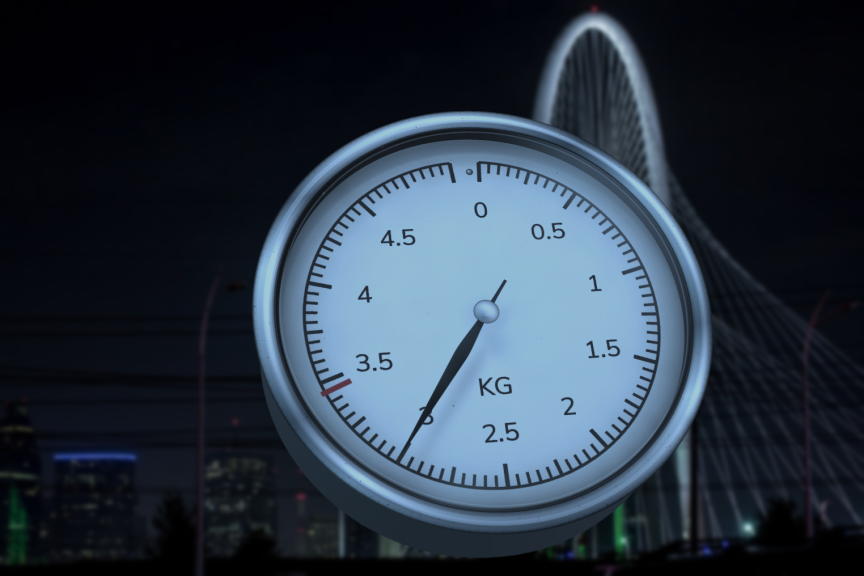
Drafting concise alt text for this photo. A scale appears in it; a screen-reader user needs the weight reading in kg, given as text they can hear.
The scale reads 3 kg
